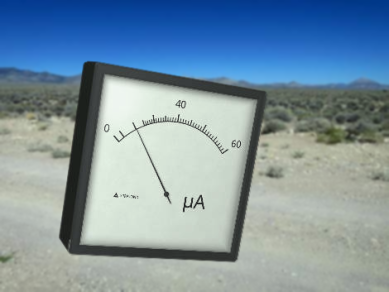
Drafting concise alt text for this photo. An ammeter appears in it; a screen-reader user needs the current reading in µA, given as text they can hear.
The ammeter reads 20 µA
